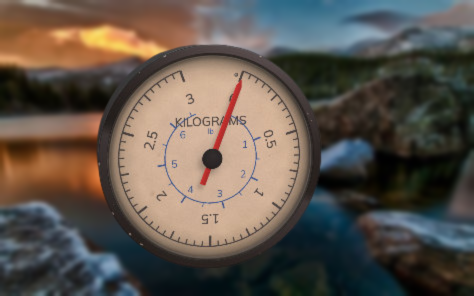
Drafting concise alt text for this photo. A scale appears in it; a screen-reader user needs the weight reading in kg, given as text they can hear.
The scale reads 0 kg
